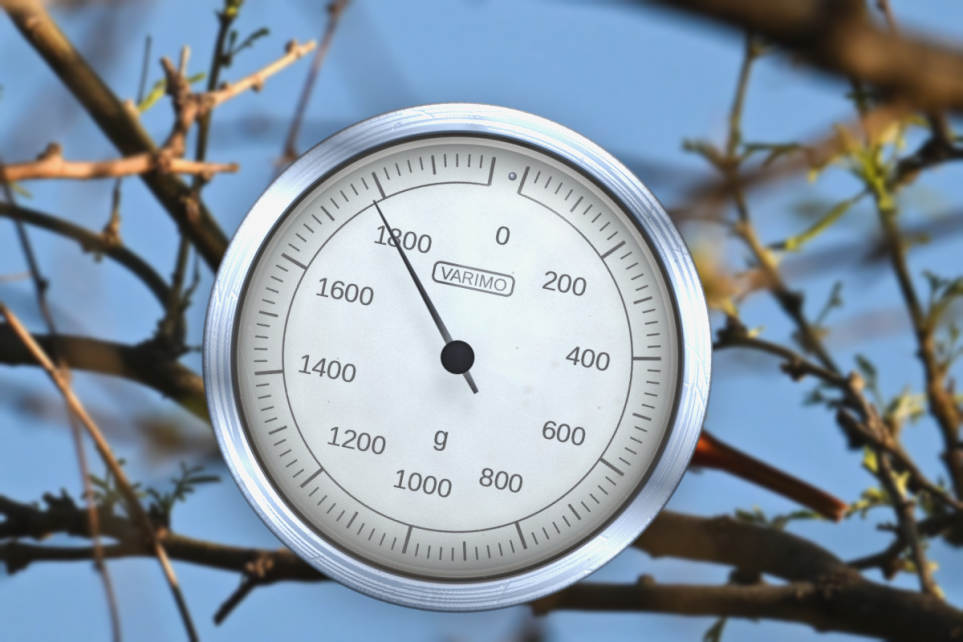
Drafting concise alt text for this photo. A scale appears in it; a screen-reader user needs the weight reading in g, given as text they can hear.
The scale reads 1780 g
